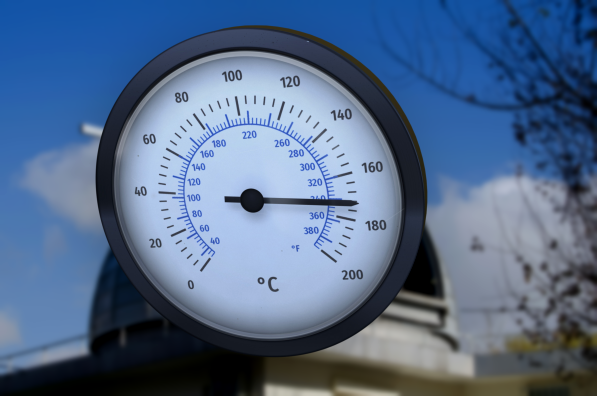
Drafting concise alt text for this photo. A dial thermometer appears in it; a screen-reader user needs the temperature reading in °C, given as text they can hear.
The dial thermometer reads 172 °C
